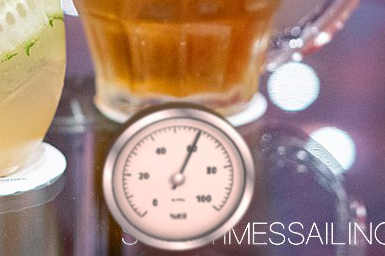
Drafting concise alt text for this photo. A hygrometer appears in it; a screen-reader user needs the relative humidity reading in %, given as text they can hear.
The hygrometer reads 60 %
